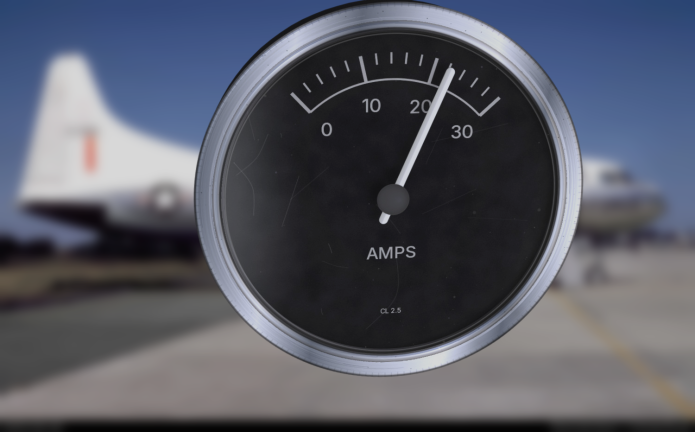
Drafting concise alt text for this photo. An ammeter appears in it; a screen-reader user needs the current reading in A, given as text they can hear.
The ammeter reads 22 A
